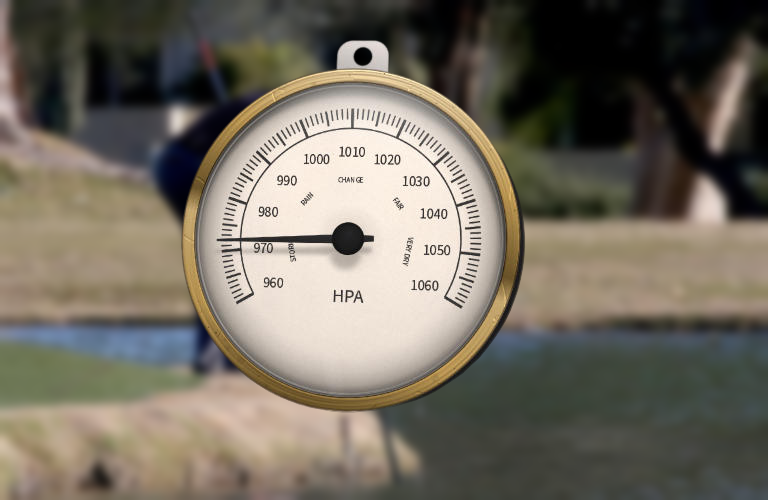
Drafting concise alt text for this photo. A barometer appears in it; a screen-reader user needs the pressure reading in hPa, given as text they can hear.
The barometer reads 972 hPa
